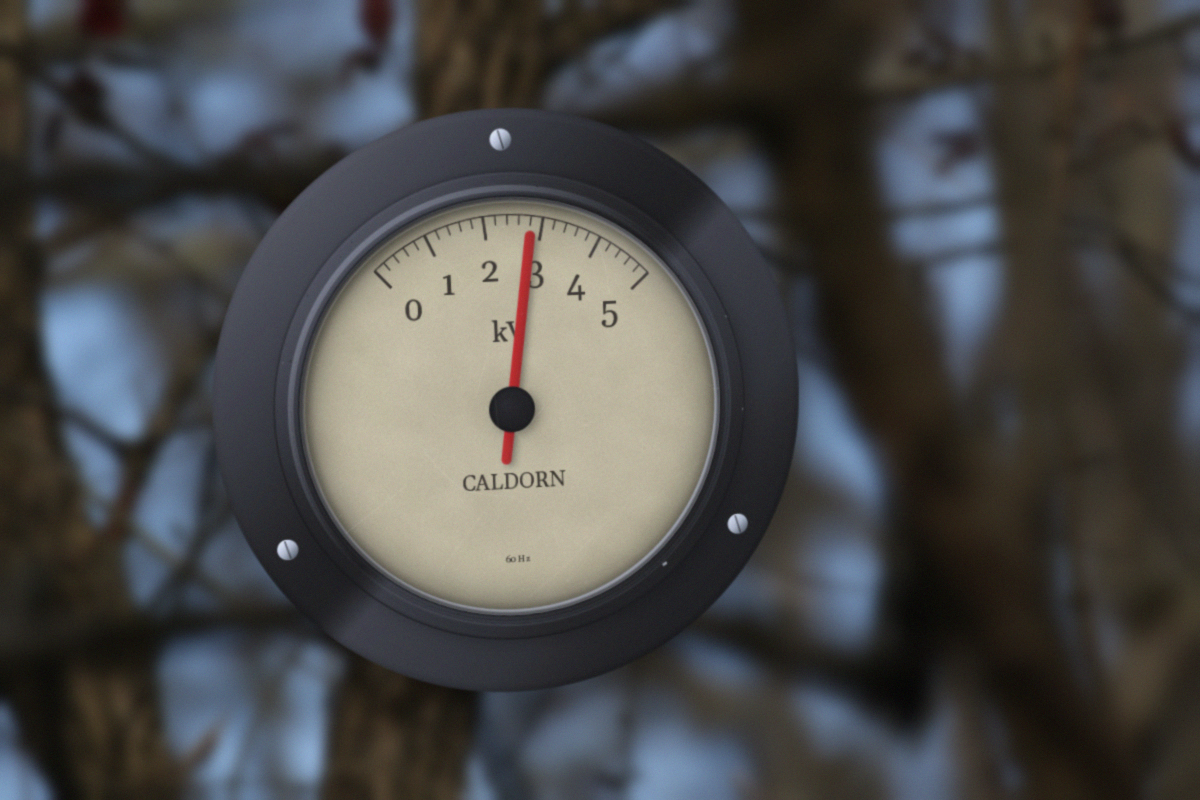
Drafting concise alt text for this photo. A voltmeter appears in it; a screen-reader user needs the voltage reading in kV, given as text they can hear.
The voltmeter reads 2.8 kV
